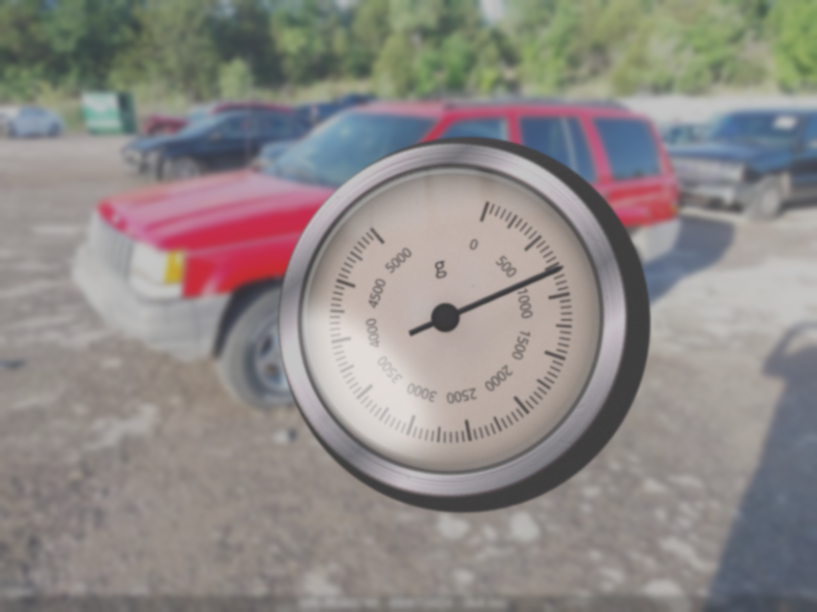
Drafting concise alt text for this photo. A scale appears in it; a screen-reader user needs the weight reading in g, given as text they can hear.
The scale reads 800 g
